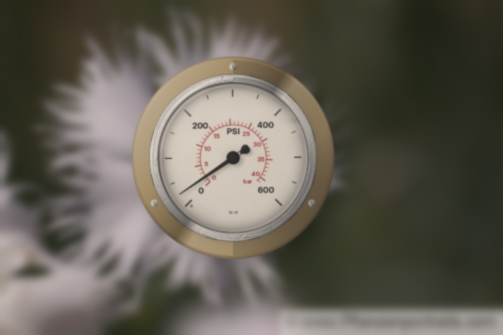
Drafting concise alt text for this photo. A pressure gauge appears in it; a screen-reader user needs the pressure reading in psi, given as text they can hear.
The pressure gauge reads 25 psi
